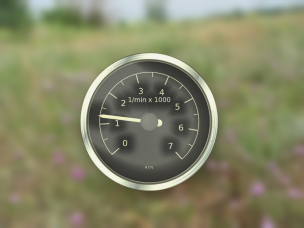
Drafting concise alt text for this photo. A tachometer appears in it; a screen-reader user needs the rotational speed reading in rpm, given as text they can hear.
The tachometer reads 1250 rpm
